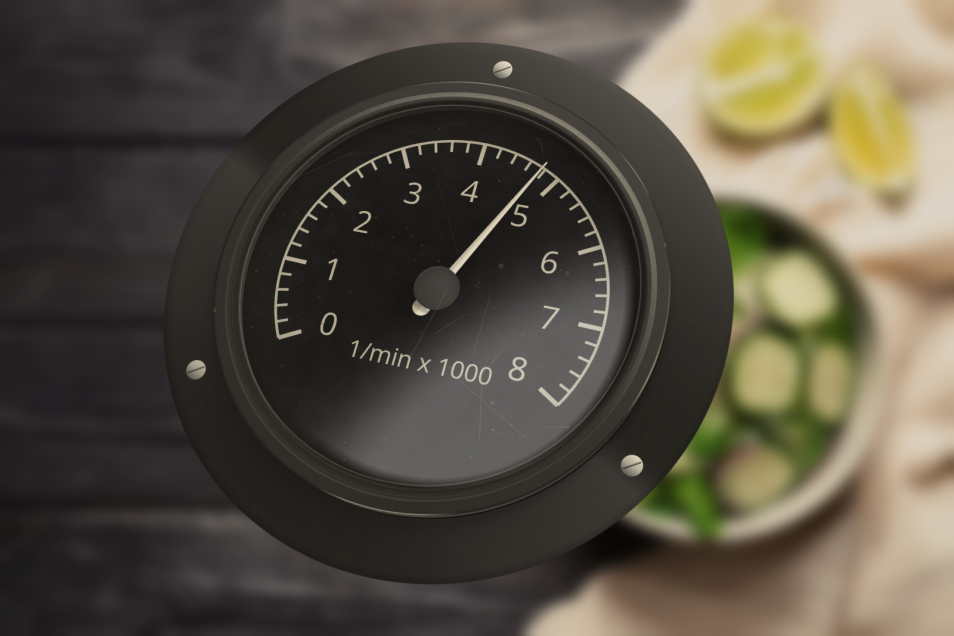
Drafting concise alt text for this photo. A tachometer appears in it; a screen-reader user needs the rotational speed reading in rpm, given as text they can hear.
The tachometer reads 4800 rpm
